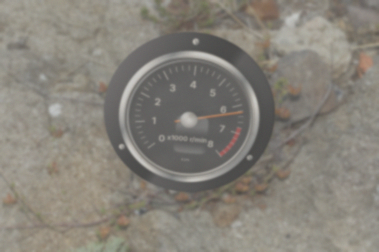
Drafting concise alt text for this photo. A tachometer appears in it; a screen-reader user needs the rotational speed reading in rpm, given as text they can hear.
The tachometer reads 6200 rpm
